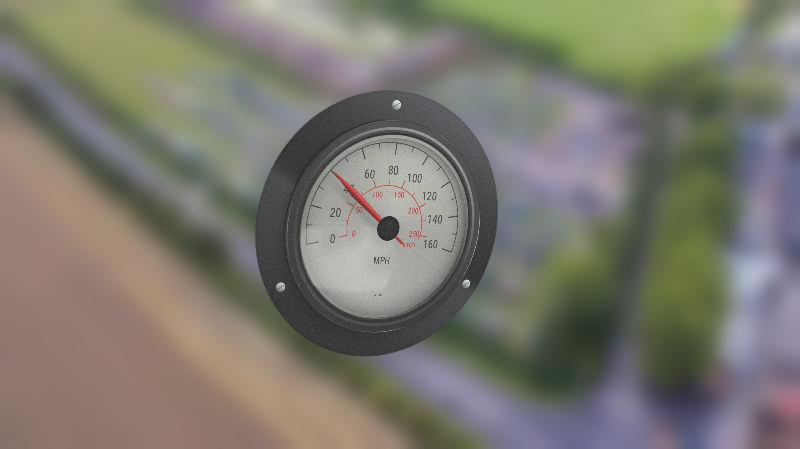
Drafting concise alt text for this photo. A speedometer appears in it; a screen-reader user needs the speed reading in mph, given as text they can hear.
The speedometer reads 40 mph
